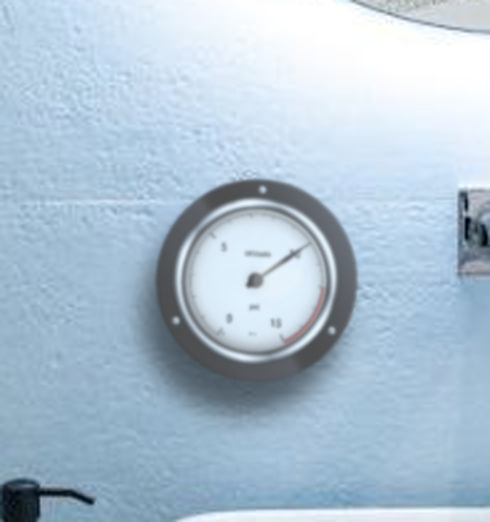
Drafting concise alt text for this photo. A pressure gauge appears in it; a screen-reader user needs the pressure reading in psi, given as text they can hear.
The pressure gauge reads 10 psi
